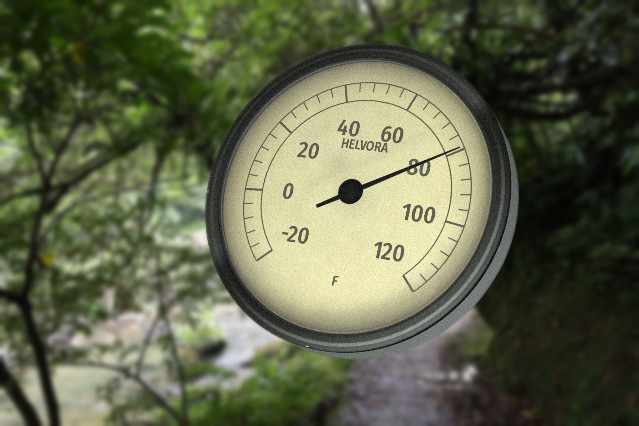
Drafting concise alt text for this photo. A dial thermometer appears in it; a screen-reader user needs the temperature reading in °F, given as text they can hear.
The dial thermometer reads 80 °F
